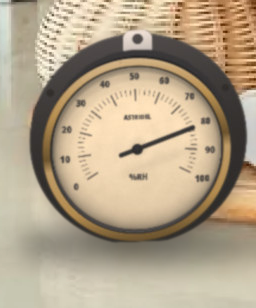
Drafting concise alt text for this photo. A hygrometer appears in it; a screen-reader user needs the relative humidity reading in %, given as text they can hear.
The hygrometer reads 80 %
